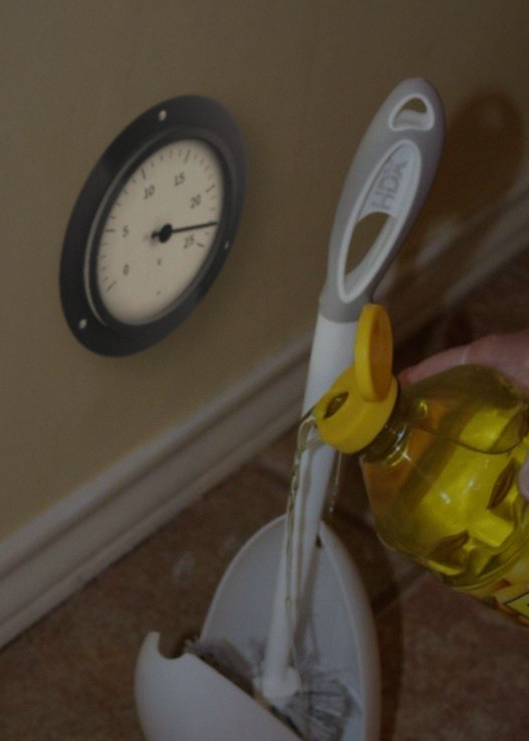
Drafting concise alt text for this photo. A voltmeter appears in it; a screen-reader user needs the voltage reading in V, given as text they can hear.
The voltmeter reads 23 V
